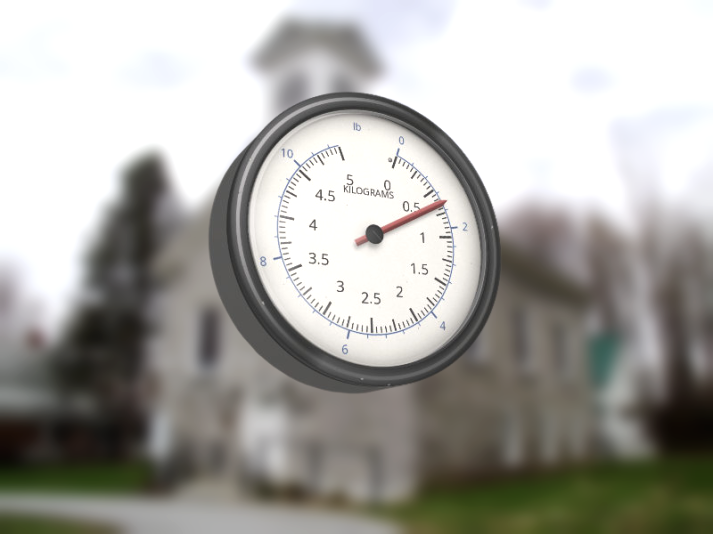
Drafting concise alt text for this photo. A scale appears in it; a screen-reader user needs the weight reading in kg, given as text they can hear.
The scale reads 0.65 kg
